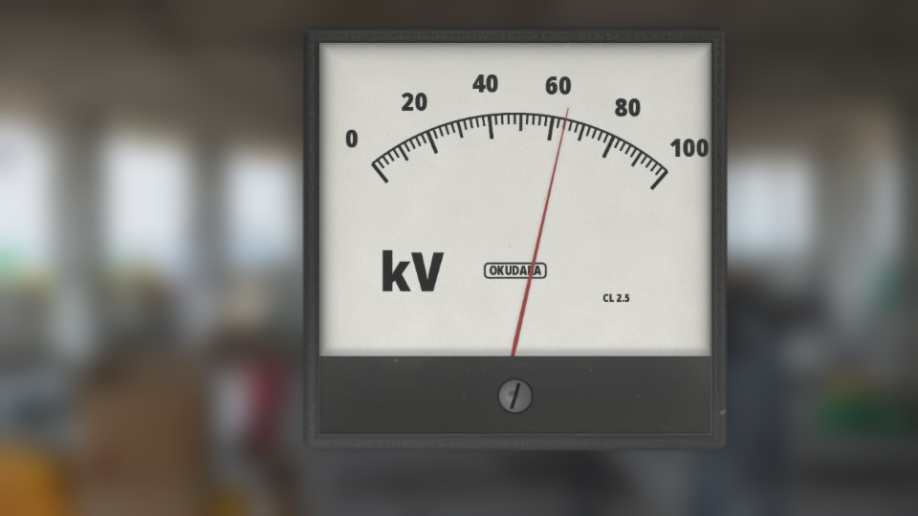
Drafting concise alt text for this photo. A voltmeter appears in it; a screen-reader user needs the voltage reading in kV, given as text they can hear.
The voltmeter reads 64 kV
